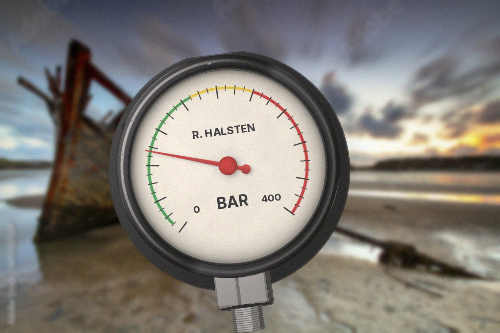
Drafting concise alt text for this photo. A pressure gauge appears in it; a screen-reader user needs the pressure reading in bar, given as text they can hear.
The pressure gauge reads 95 bar
